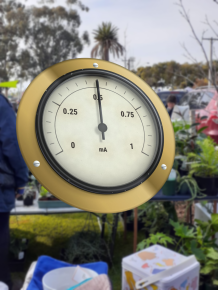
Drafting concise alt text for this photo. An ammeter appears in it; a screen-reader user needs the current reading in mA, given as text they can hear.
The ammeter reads 0.5 mA
